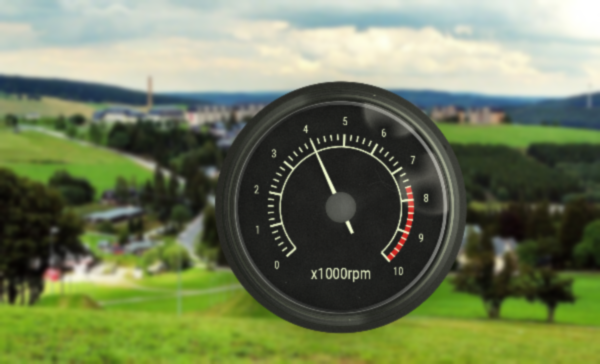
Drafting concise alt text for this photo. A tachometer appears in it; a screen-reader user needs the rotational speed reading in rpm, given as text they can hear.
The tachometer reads 4000 rpm
